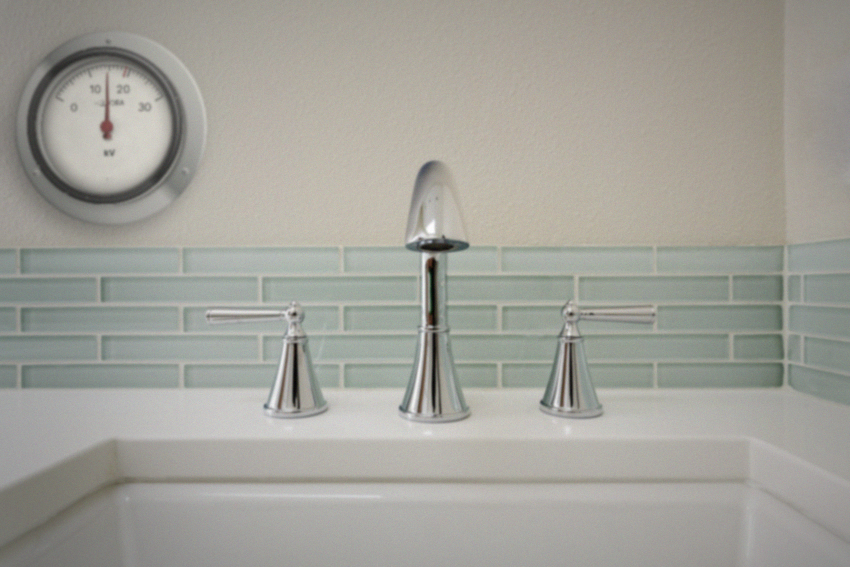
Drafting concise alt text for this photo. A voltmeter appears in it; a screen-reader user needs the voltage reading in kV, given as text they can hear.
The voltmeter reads 15 kV
